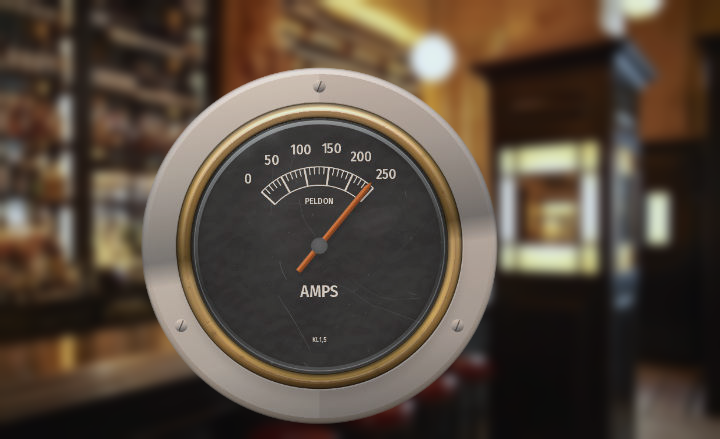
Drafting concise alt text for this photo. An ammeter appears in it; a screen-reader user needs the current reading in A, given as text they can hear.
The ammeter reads 240 A
